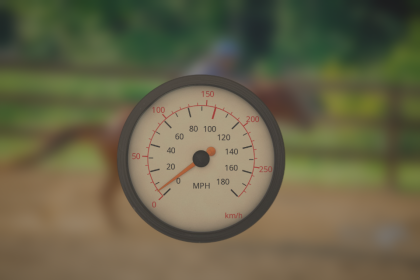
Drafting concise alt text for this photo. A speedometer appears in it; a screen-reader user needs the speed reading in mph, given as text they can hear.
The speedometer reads 5 mph
